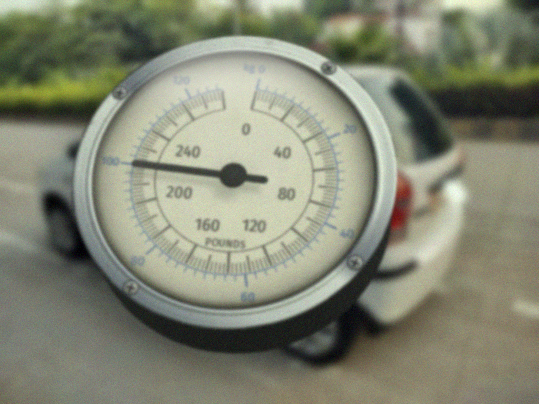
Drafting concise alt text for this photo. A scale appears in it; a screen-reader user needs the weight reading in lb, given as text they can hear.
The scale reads 220 lb
